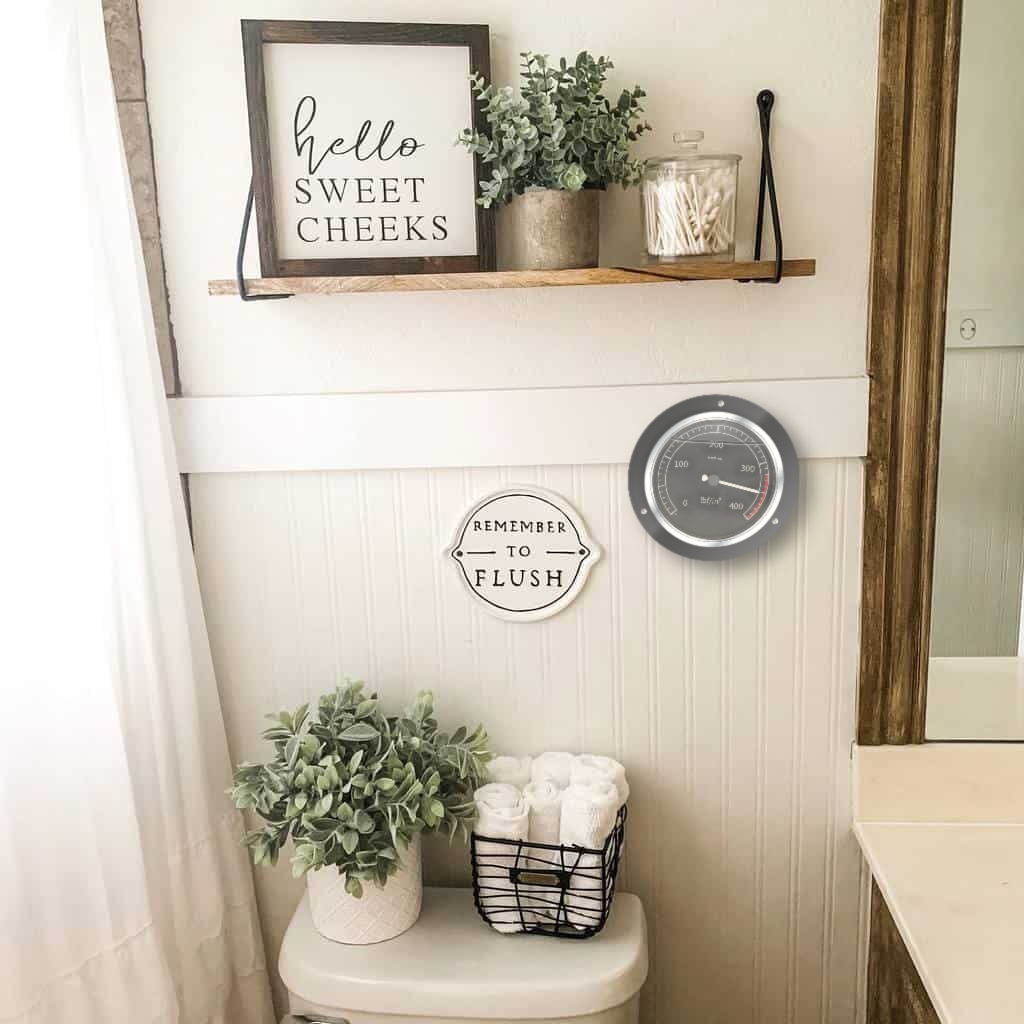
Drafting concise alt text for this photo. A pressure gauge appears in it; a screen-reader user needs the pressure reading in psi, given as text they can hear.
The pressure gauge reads 350 psi
